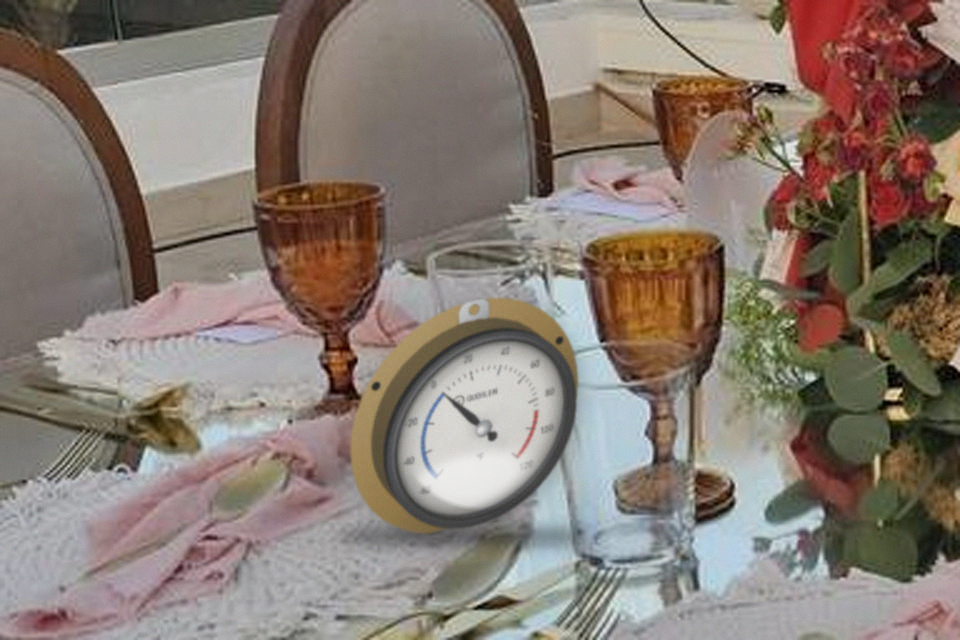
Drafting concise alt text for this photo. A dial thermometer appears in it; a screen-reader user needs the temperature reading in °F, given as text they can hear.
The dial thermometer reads 0 °F
